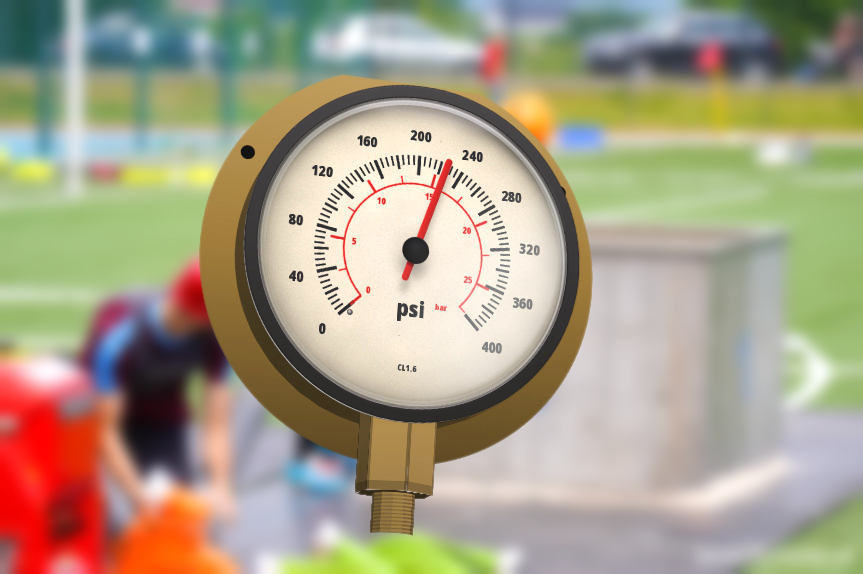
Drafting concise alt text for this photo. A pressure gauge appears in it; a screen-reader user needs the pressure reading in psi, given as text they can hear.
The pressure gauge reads 225 psi
